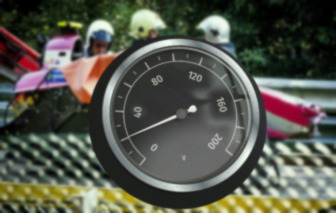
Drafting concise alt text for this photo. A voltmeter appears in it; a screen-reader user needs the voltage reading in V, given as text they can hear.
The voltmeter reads 20 V
